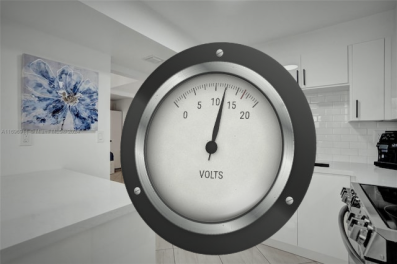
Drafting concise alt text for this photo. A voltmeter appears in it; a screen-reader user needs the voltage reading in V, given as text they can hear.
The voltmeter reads 12.5 V
